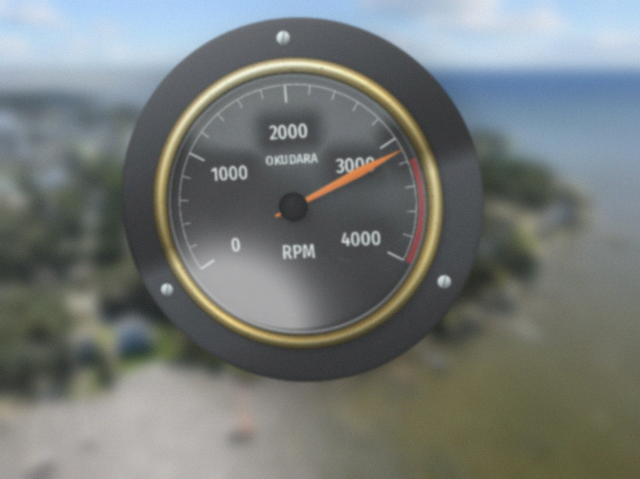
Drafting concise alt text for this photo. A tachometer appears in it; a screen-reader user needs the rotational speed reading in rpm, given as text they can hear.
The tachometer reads 3100 rpm
